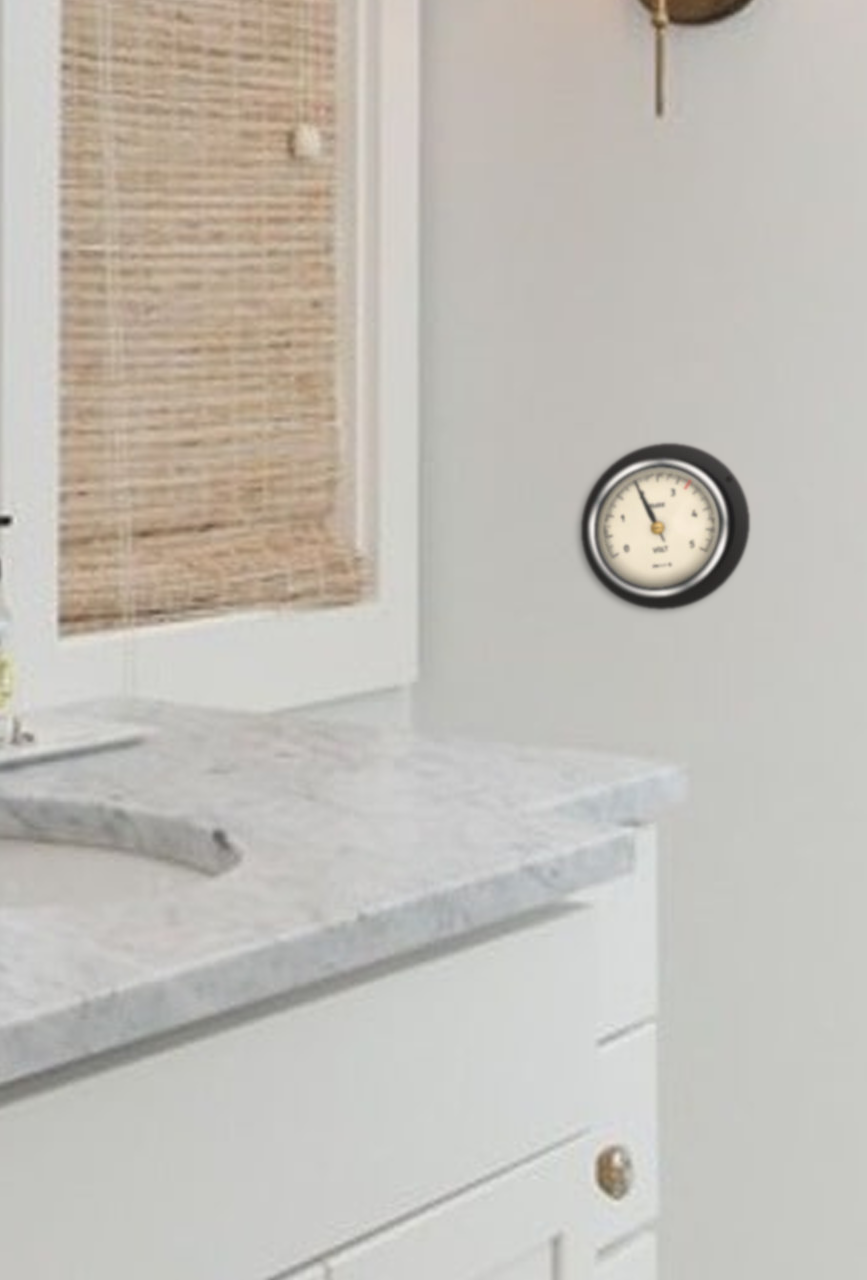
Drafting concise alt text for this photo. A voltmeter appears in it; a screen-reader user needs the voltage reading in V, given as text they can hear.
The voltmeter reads 2 V
